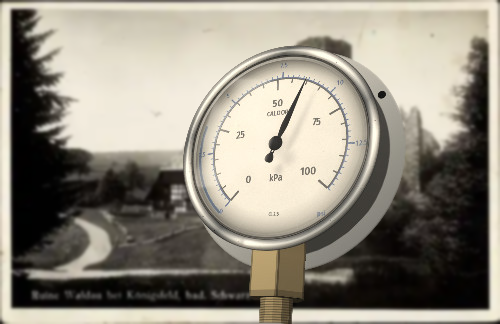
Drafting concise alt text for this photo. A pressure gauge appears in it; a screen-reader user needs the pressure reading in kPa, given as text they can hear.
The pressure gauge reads 60 kPa
